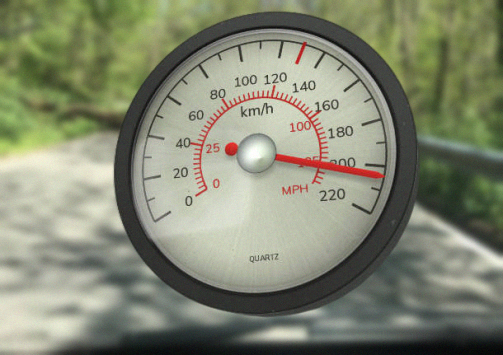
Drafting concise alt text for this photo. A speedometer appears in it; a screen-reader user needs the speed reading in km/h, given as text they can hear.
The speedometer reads 205 km/h
